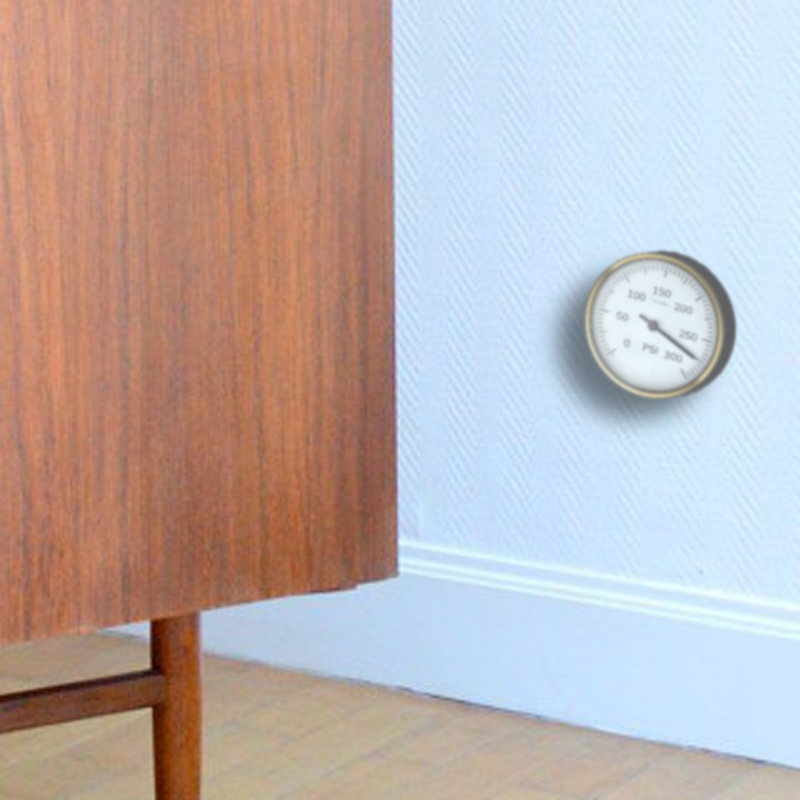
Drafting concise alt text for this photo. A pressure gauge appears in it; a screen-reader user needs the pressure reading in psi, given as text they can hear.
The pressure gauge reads 275 psi
